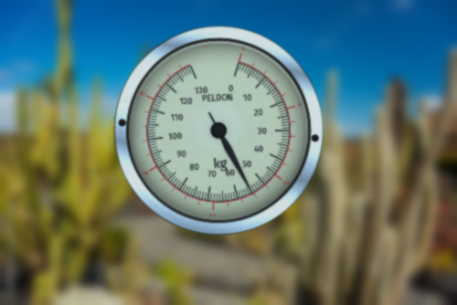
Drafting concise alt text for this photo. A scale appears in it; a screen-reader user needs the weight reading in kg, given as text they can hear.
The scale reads 55 kg
